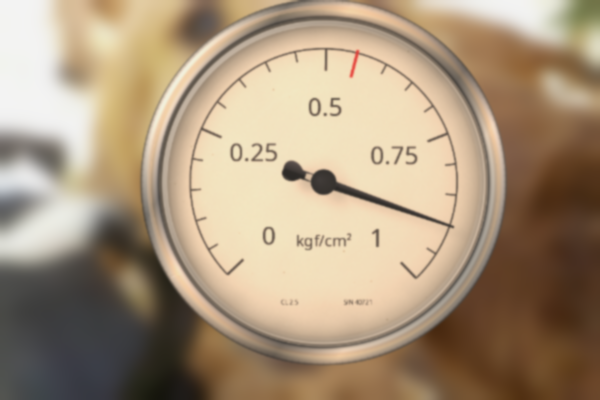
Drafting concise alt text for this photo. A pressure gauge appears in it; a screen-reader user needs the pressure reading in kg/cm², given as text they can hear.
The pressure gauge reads 0.9 kg/cm²
